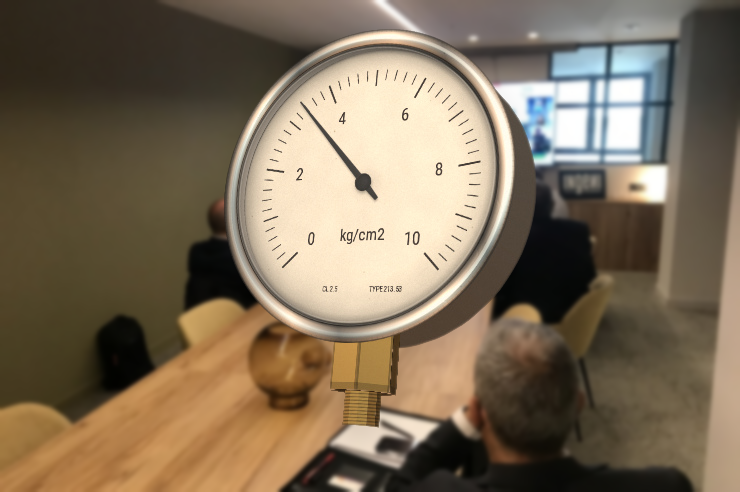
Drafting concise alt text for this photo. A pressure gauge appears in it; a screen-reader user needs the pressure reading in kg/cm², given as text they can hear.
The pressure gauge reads 3.4 kg/cm²
